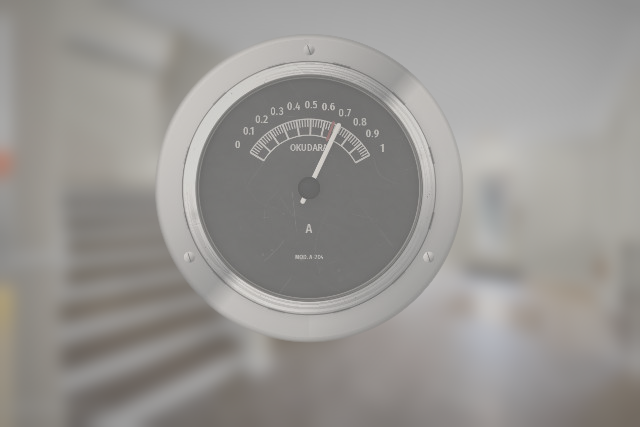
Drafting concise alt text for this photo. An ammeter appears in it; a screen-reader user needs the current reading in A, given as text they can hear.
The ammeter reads 0.7 A
